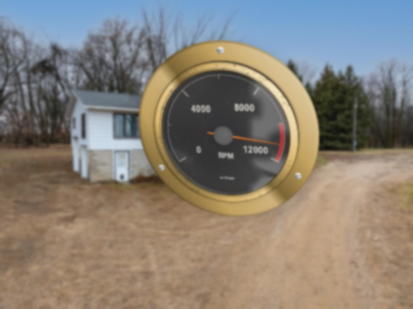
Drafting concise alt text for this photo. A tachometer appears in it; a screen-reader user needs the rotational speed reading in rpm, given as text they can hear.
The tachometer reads 11000 rpm
